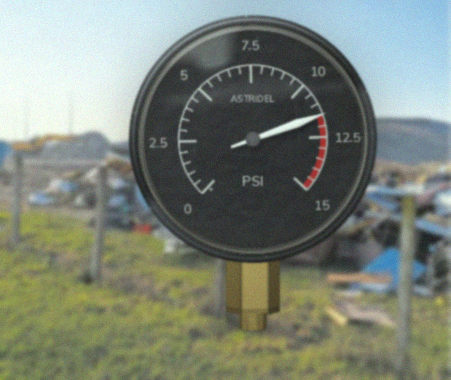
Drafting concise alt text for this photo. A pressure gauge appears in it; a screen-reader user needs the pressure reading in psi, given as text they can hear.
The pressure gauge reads 11.5 psi
